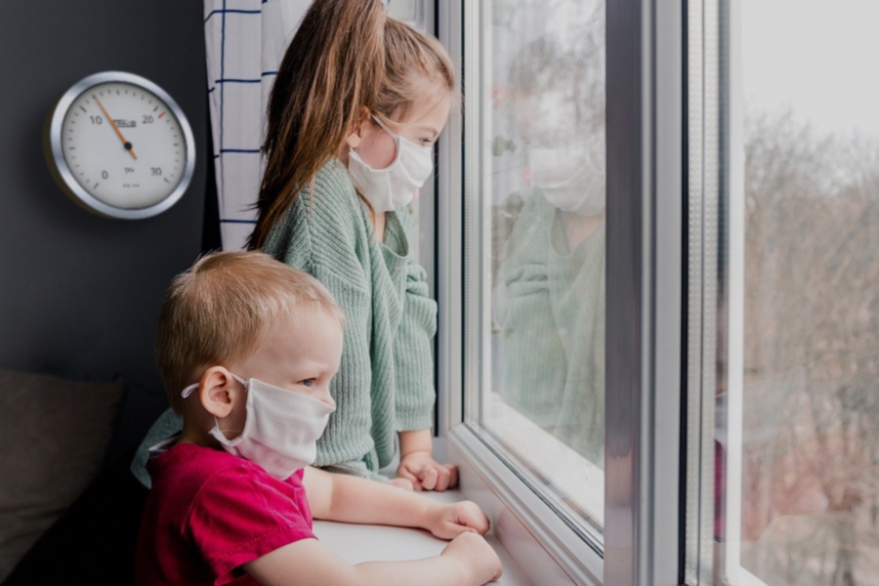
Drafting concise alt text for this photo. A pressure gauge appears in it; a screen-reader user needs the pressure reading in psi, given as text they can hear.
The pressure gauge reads 12 psi
